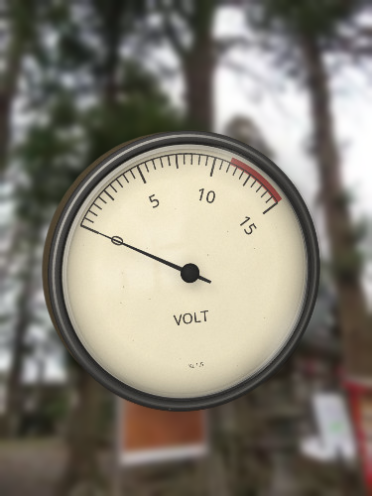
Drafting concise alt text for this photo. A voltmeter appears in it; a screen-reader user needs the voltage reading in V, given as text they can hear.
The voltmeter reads 0 V
